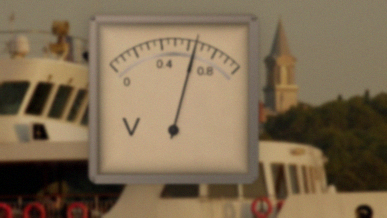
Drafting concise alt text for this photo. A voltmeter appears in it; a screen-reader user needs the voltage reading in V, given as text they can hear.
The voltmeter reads 0.65 V
